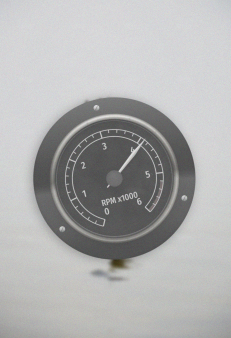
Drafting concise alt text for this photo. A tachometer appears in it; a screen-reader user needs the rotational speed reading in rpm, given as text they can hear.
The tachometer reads 4100 rpm
